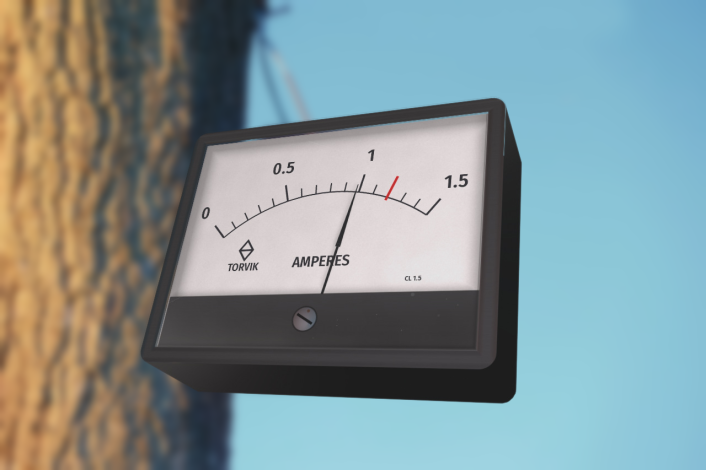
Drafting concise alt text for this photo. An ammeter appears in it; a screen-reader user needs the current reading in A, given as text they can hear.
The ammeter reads 1 A
